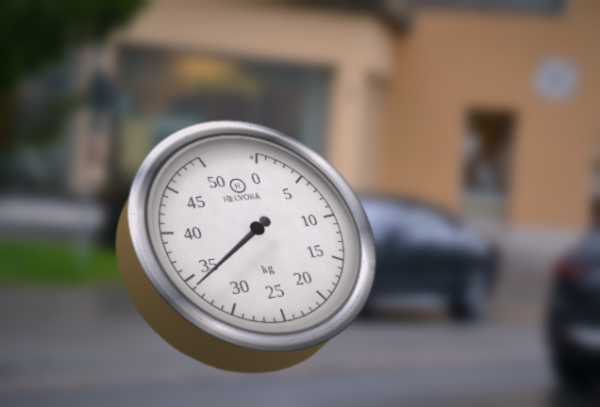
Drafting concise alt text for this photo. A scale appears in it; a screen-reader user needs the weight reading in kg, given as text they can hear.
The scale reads 34 kg
